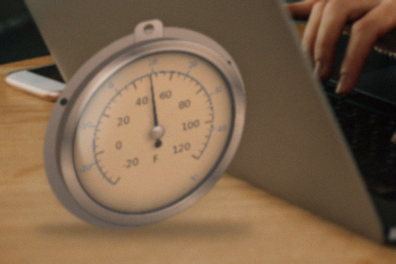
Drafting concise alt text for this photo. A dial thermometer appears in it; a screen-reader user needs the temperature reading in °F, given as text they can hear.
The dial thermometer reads 48 °F
